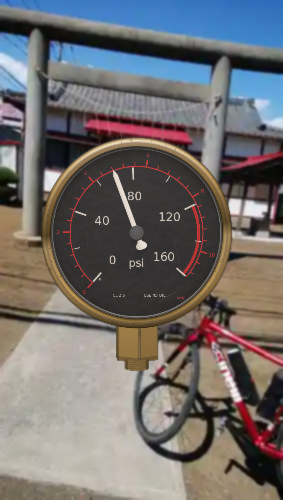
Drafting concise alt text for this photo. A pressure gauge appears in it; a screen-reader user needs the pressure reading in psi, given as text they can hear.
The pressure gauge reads 70 psi
